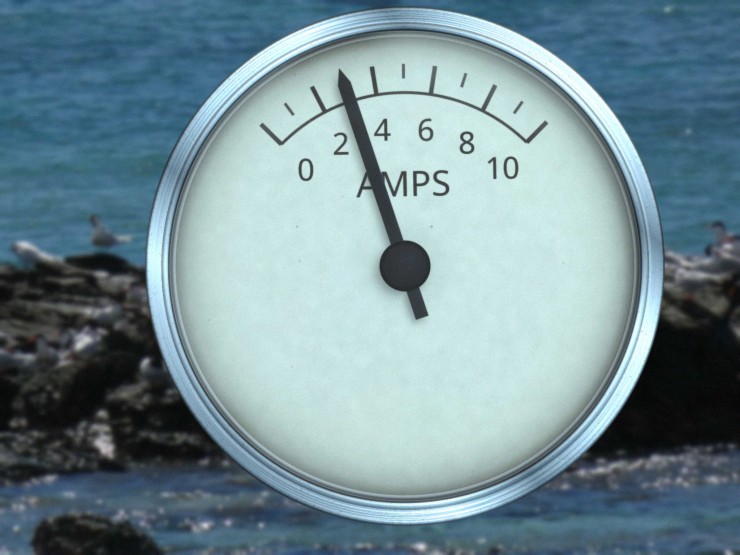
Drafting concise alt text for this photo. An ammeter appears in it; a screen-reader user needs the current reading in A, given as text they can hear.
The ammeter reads 3 A
